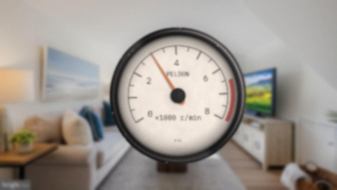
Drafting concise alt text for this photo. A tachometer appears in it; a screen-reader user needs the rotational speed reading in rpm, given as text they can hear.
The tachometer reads 3000 rpm
